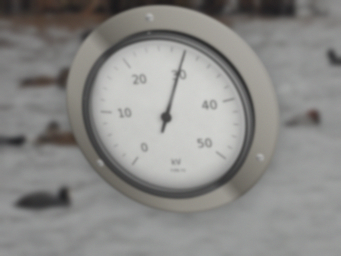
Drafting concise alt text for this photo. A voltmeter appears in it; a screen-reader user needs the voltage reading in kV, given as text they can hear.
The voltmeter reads 30 kV
